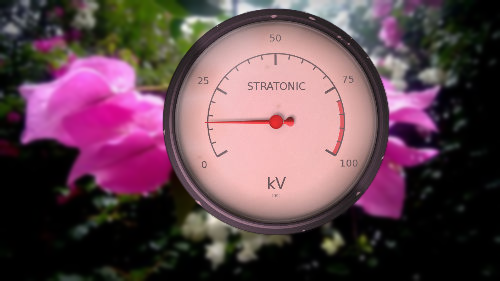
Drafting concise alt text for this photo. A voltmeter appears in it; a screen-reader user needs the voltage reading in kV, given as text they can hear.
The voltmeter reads 12.5 kV
